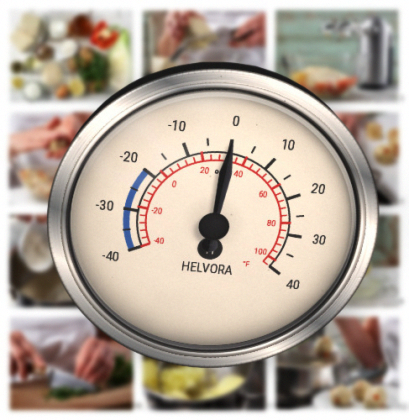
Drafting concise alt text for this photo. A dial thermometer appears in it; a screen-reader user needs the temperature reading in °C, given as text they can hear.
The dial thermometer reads 0 °C
